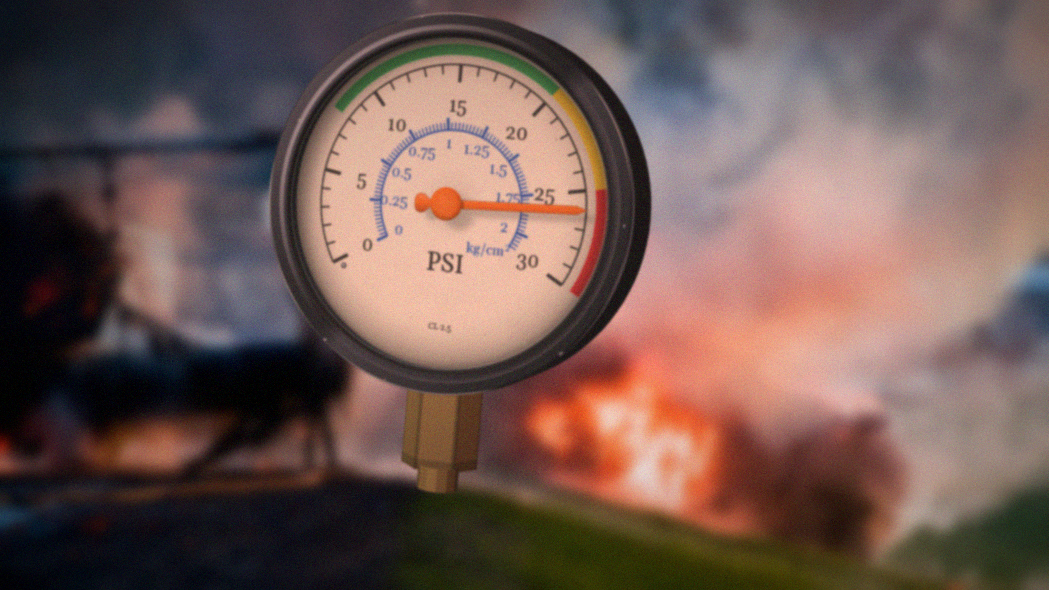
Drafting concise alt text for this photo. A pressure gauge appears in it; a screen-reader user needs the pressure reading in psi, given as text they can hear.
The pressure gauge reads 26 psi
